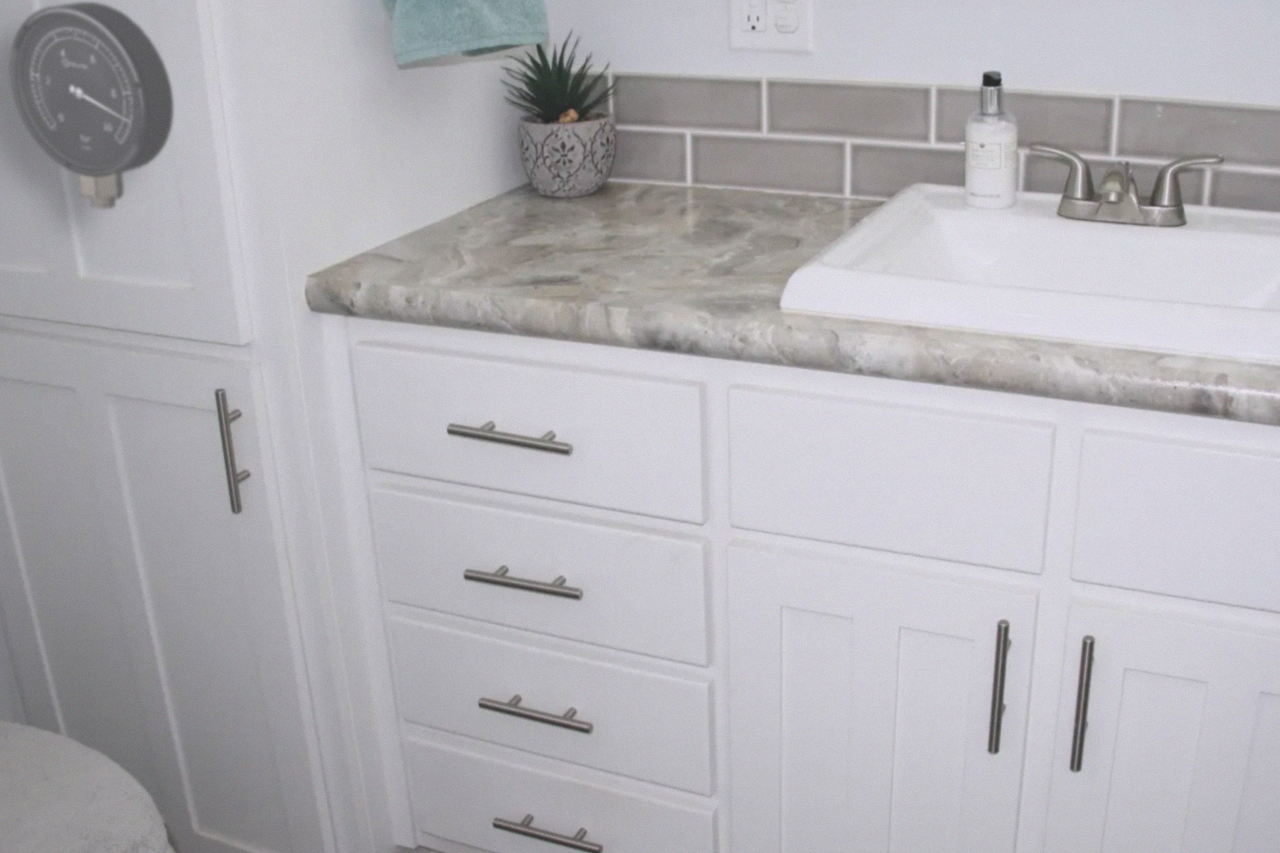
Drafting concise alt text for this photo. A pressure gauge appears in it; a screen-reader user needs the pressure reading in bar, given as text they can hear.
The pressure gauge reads 9 bar
